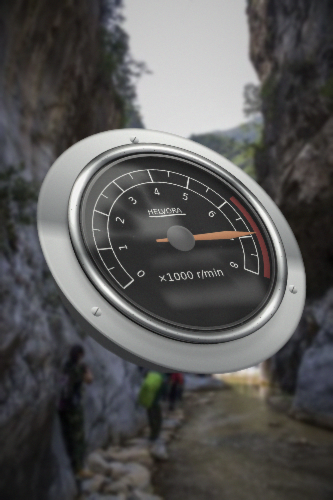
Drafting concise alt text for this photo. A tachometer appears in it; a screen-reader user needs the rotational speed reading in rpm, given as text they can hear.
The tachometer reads 7000 rpm
